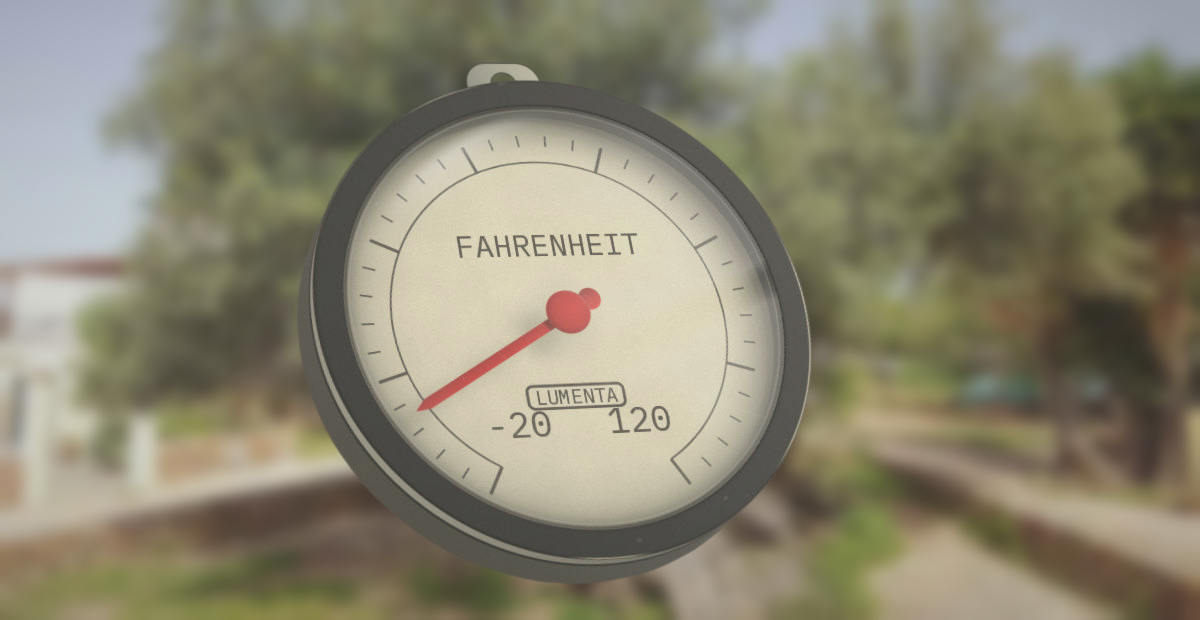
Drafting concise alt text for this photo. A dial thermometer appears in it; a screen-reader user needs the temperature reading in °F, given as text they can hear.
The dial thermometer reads -6 °F
